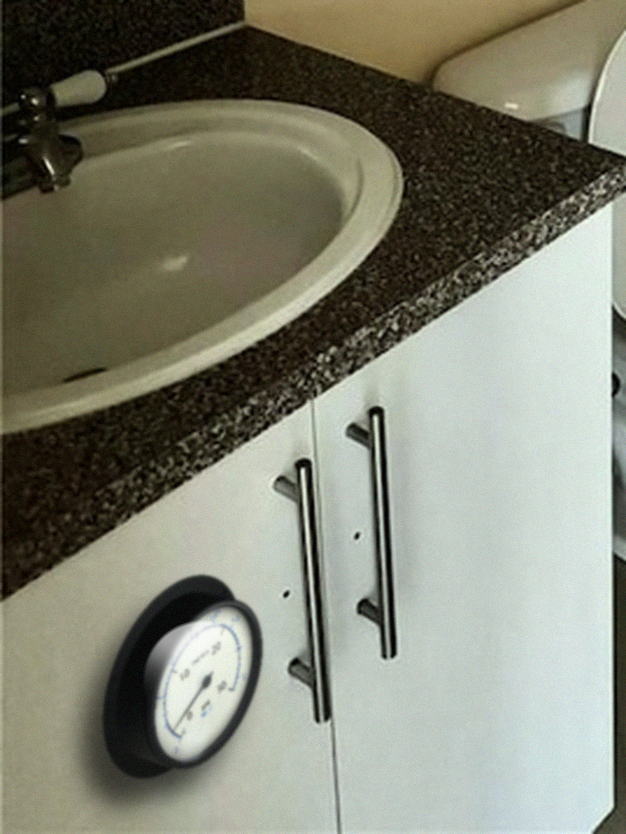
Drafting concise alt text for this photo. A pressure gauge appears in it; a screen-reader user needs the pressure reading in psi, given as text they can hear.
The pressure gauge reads 2.5 psi
